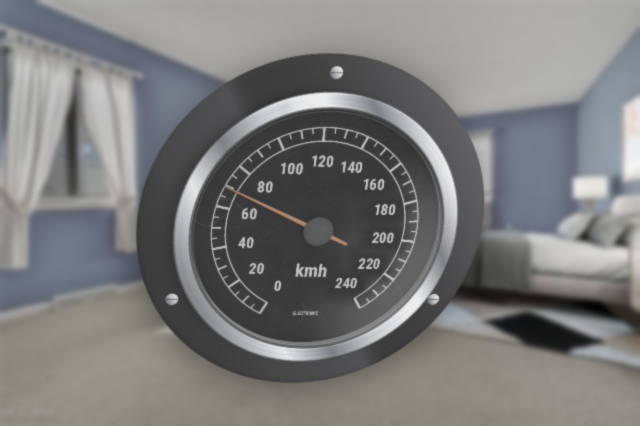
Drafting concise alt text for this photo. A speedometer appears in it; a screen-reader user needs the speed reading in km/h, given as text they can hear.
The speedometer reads 70 km/h
